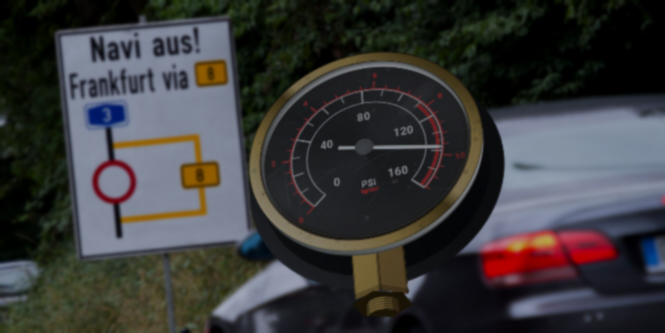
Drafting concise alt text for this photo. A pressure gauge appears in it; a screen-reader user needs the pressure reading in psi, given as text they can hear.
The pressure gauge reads 140 psi
